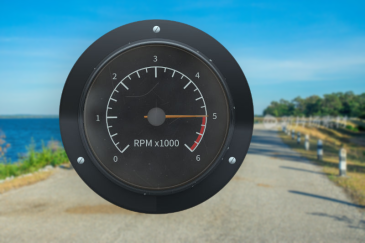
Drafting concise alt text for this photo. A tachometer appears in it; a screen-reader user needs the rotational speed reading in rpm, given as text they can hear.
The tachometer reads 5000 rpm
